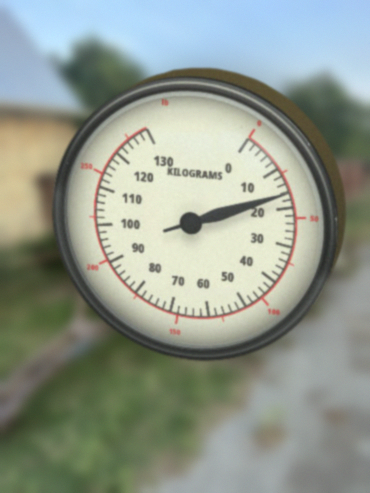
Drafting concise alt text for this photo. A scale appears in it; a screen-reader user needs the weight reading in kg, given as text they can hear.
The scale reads 16 kg
